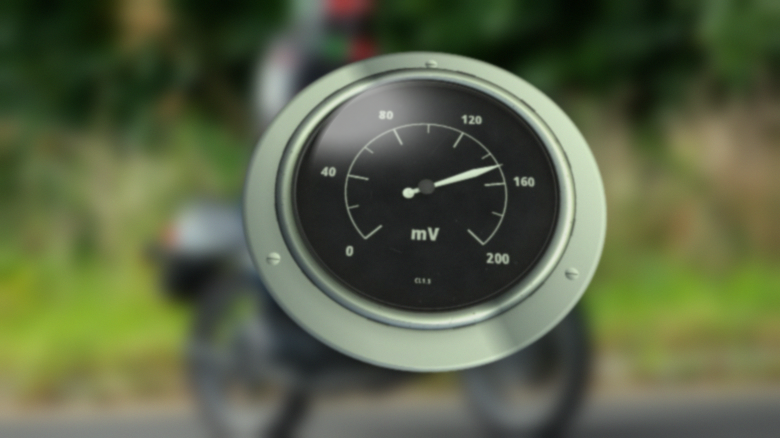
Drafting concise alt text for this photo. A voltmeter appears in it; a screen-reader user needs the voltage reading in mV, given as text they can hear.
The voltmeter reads 150 mV
